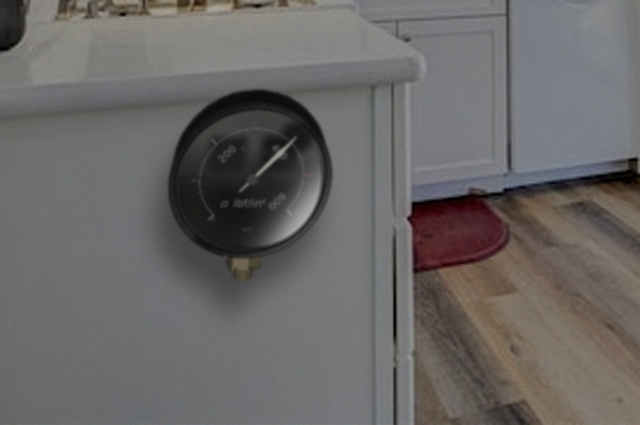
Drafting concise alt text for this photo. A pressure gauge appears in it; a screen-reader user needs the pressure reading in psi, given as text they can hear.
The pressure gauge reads 400 psi
